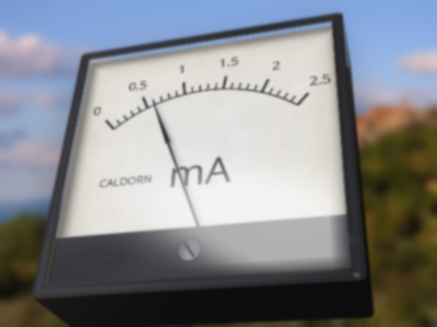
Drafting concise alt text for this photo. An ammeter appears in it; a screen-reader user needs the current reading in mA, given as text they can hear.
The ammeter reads 0.6 mA
